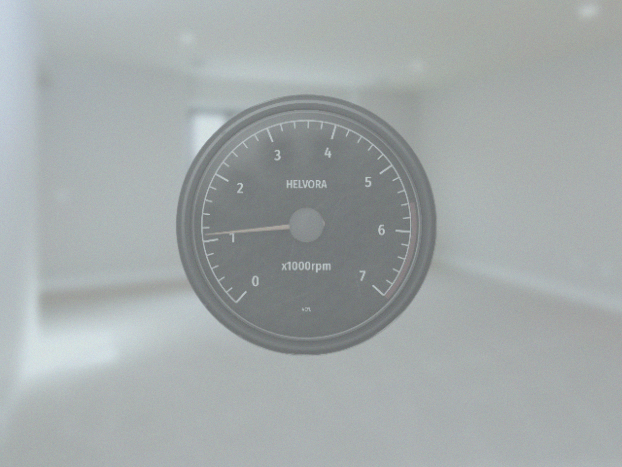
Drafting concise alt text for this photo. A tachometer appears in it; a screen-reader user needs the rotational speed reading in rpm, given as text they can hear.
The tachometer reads 1100 rpm
